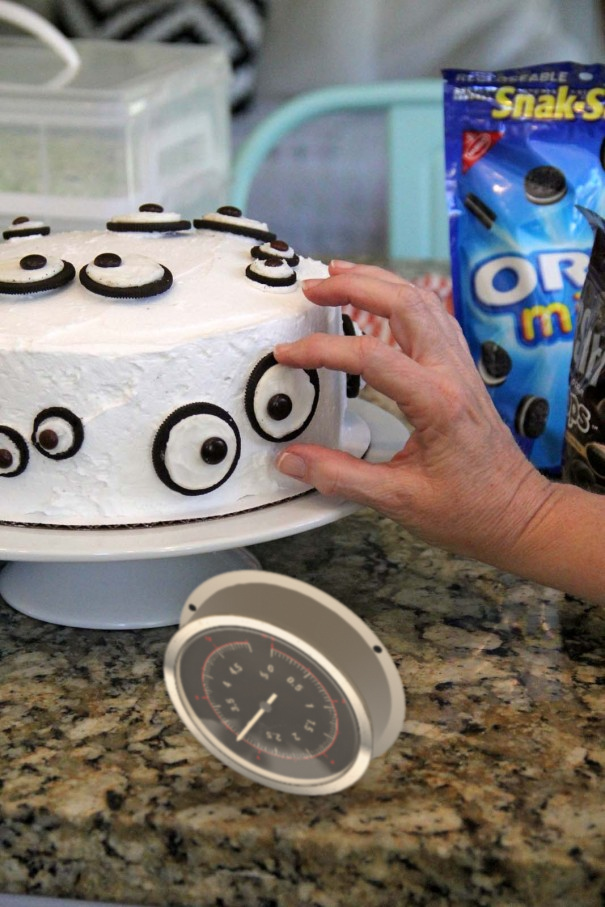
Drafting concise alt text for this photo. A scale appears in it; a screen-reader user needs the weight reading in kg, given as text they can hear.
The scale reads 3 kg
